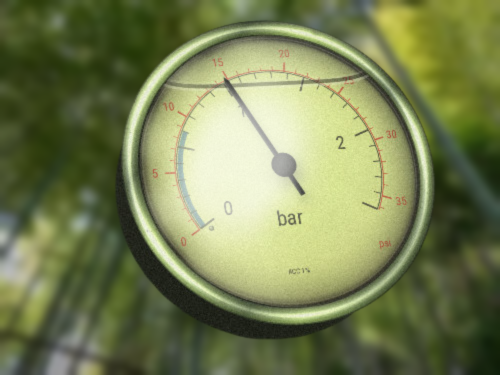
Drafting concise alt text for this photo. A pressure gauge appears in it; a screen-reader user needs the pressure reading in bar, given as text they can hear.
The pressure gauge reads 1 bar
